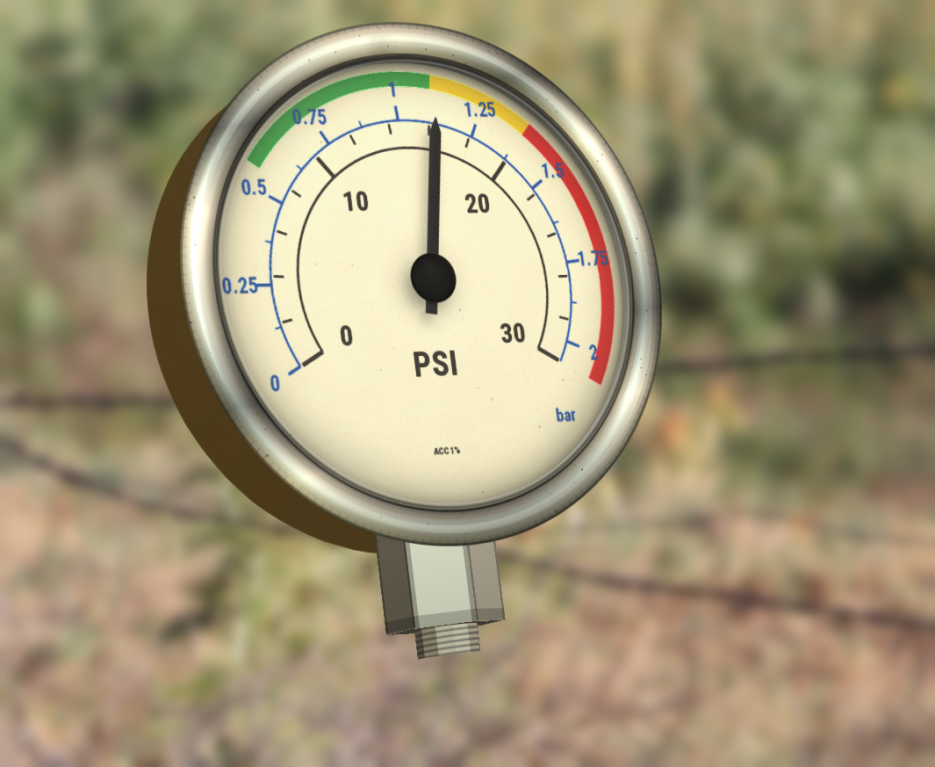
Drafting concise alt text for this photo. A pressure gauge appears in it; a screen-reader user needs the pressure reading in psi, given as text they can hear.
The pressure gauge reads 16 psi
